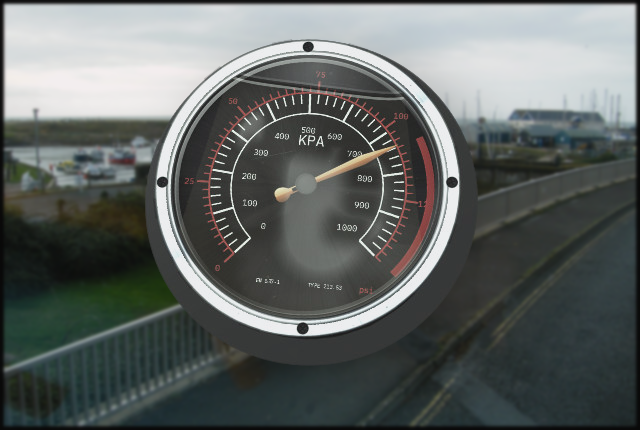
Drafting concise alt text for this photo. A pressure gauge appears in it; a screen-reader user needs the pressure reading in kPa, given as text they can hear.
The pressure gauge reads 740 kPa
